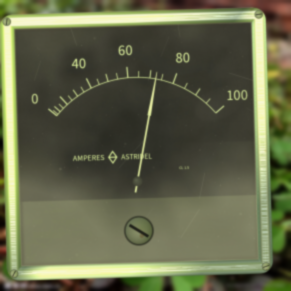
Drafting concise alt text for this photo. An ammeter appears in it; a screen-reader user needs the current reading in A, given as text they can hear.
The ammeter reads 72.5 A
